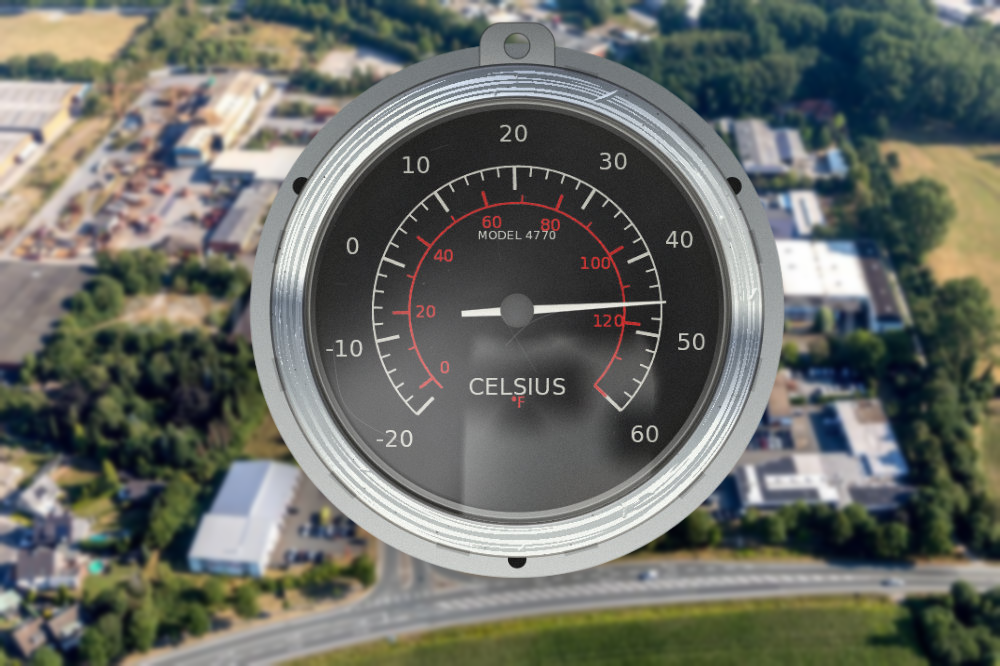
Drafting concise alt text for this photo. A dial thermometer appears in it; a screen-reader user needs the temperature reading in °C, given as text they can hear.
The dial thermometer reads 46 °C
